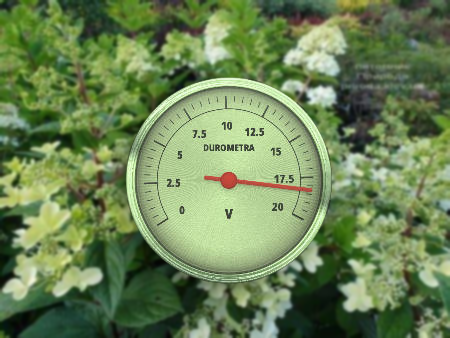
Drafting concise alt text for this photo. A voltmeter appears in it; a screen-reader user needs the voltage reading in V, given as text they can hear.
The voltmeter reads 18.25 V
